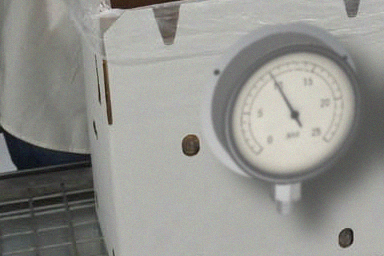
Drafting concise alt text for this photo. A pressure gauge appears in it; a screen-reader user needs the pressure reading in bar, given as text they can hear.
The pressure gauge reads 10 bar
